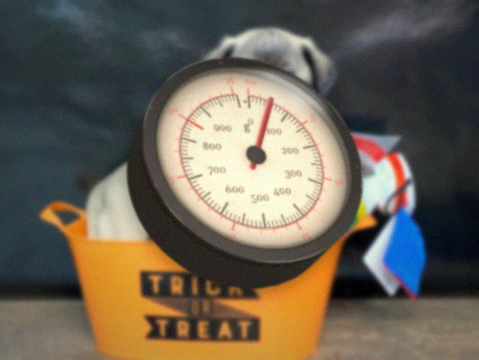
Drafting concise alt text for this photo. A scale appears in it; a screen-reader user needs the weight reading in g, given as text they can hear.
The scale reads 50 g
